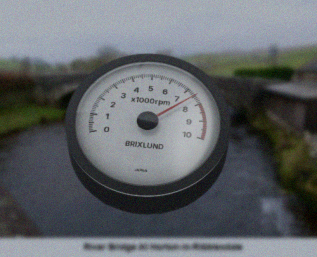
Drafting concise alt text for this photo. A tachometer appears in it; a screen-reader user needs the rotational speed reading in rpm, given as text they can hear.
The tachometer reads 7500 rpm
